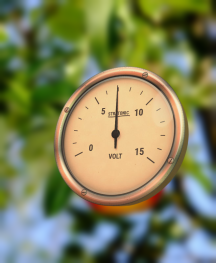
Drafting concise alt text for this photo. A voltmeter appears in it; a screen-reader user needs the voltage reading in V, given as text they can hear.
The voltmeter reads 7 V
